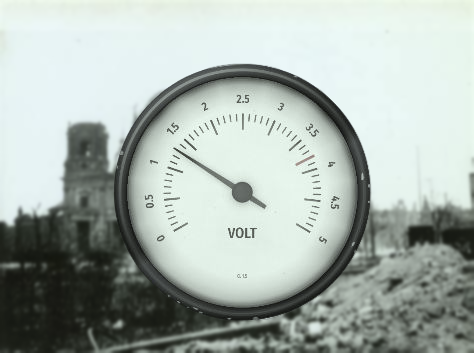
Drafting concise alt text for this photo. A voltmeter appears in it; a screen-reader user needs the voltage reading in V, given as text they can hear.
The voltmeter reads 1.3 V
